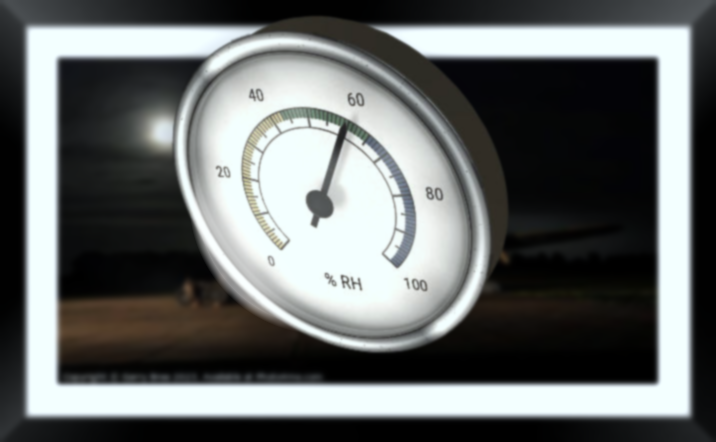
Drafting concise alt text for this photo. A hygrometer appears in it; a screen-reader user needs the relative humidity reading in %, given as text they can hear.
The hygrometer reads 60 %
